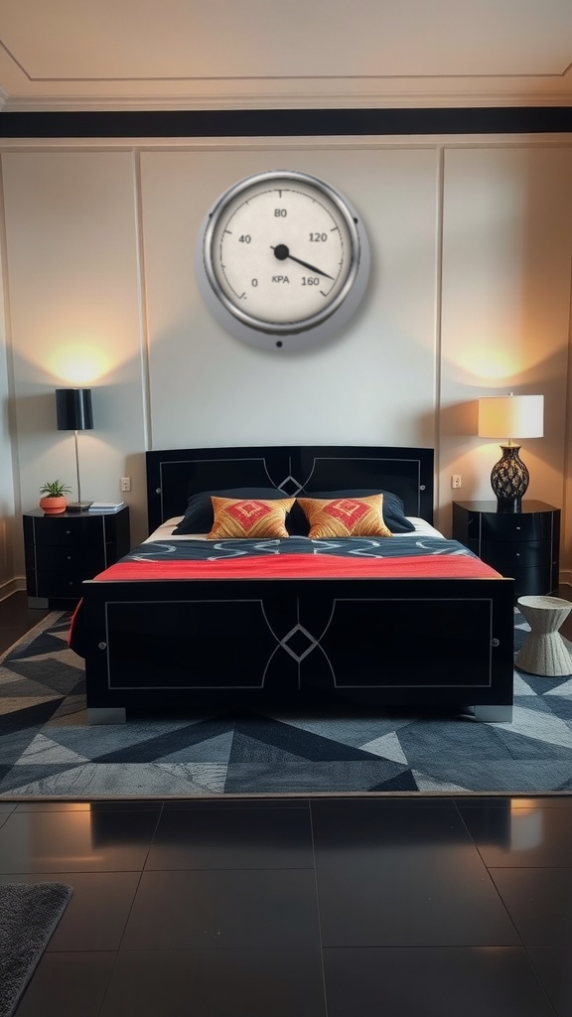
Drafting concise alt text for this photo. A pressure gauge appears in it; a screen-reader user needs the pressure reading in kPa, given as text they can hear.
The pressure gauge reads 150 kPa
